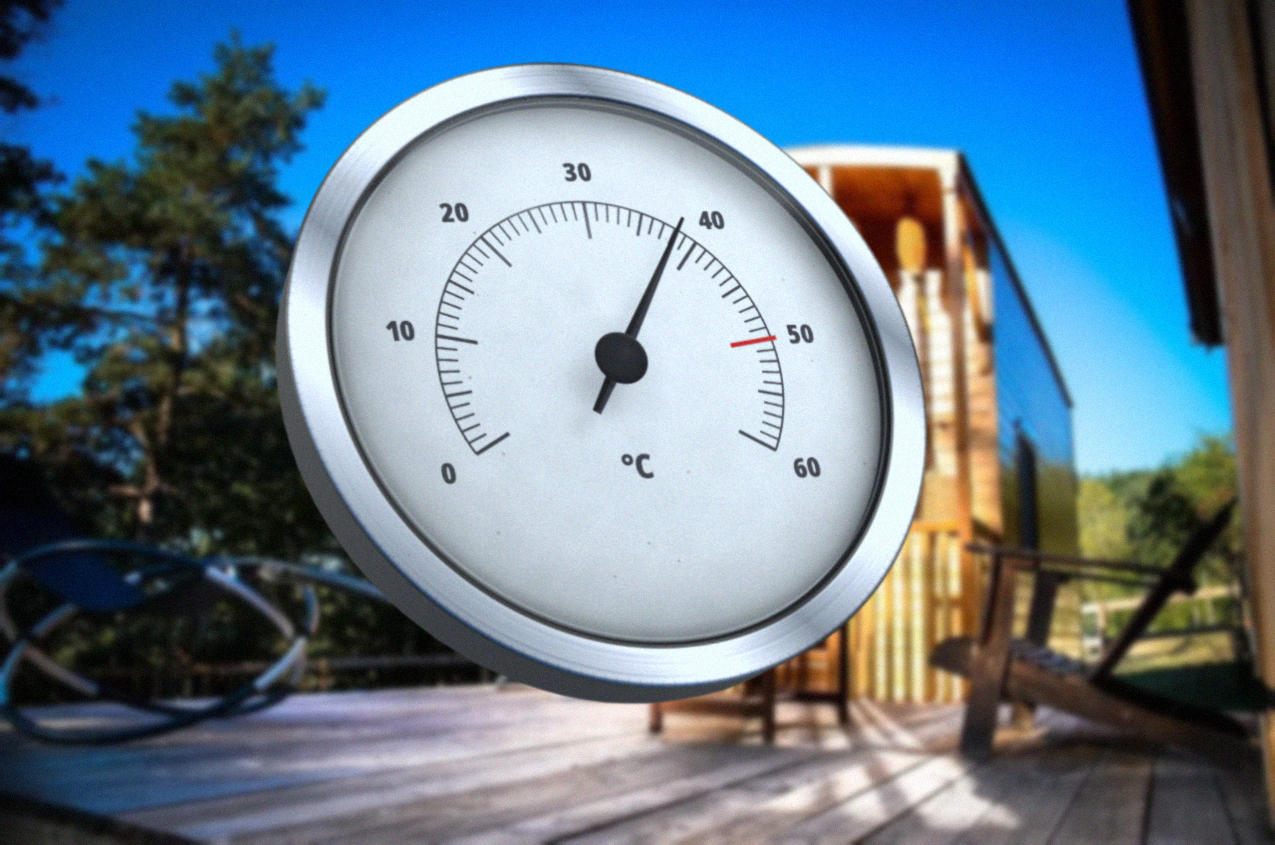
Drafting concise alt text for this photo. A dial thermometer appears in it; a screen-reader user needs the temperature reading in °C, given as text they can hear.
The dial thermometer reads 38 °C
